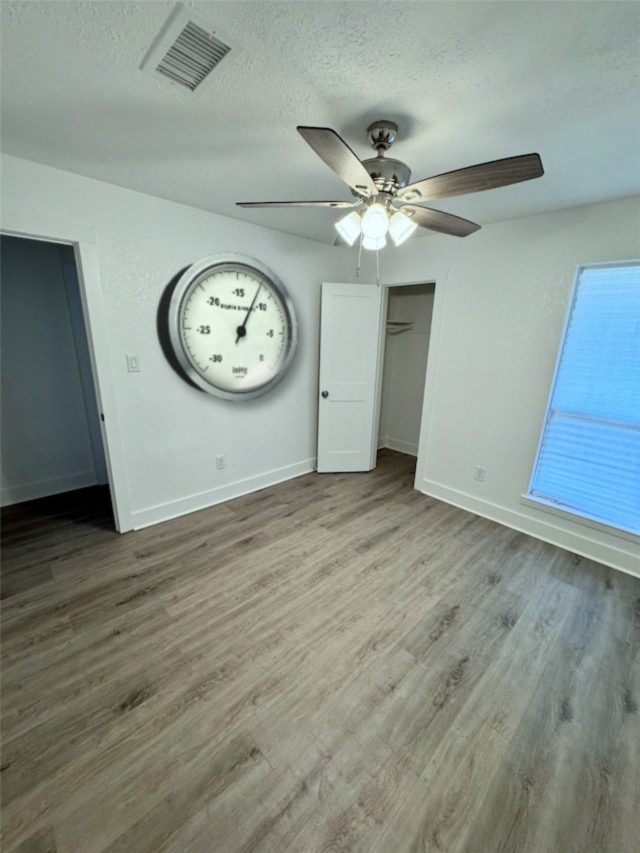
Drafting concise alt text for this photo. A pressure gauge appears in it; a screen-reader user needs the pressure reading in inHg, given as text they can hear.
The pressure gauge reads -12 inHg
